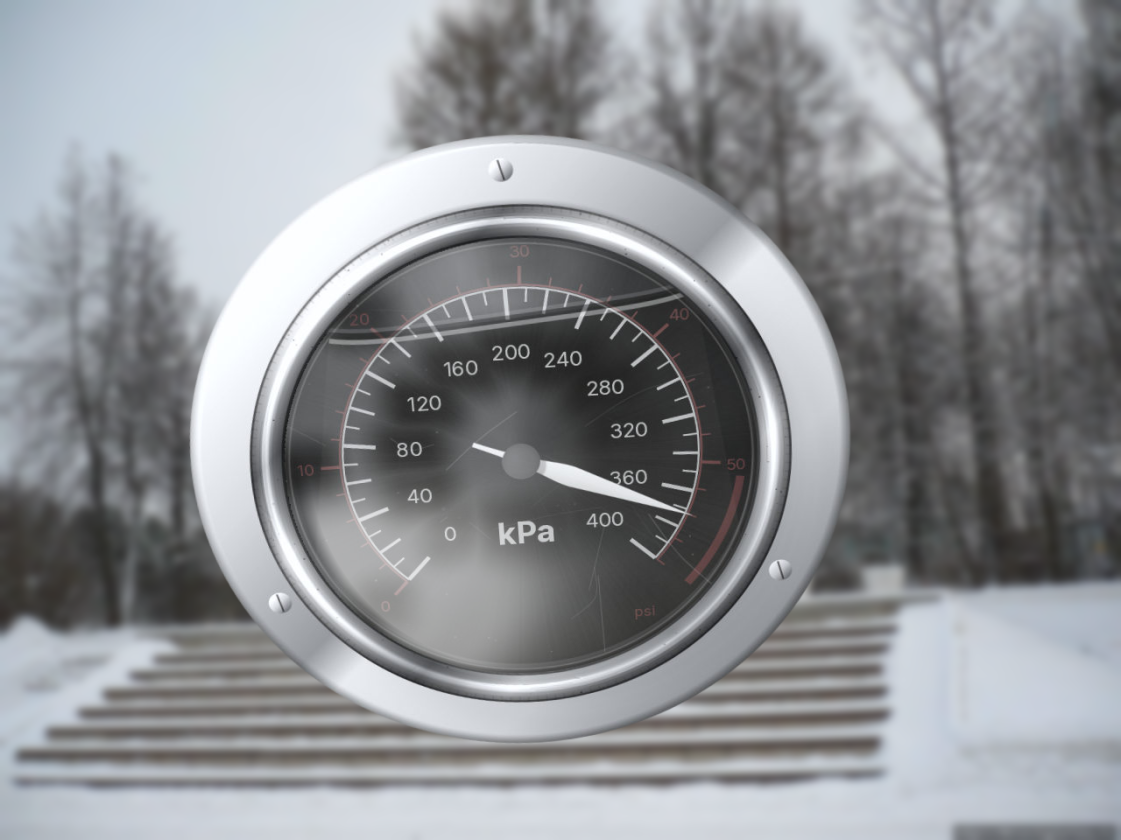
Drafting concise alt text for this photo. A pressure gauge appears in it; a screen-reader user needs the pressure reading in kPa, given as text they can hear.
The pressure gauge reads 370 kPa
